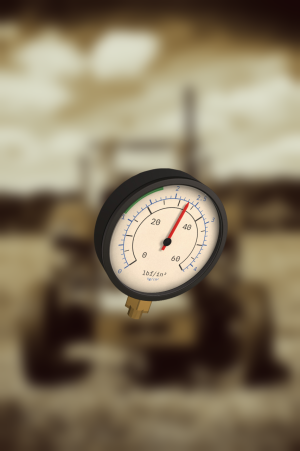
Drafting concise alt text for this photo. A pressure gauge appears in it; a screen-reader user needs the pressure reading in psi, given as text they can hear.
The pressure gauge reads 32.5 psi
